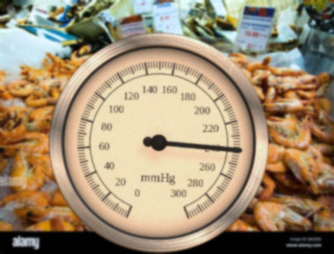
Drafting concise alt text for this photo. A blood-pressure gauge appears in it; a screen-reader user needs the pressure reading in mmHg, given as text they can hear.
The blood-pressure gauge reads 240 mmHg
